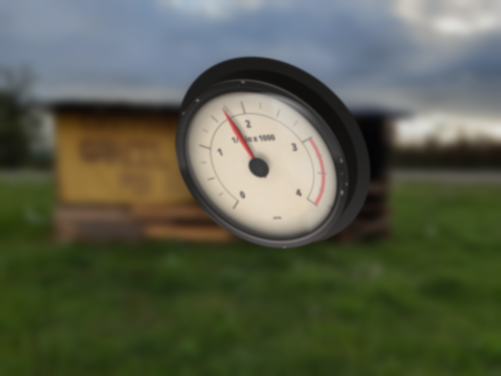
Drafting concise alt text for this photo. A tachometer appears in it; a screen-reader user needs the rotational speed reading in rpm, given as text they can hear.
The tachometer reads 1750 rpm
